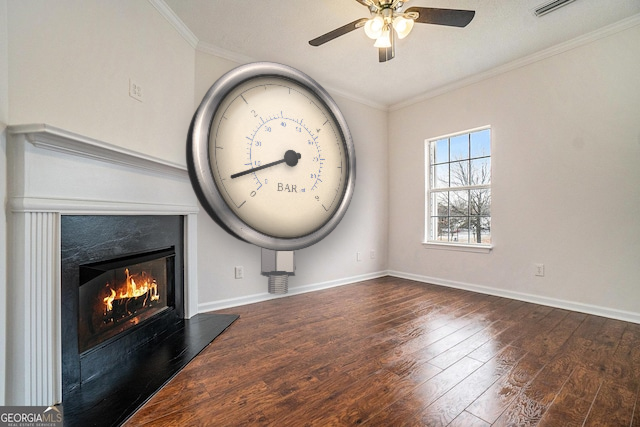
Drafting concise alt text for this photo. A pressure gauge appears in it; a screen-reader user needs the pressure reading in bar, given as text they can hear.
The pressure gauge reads 0.5 bar
